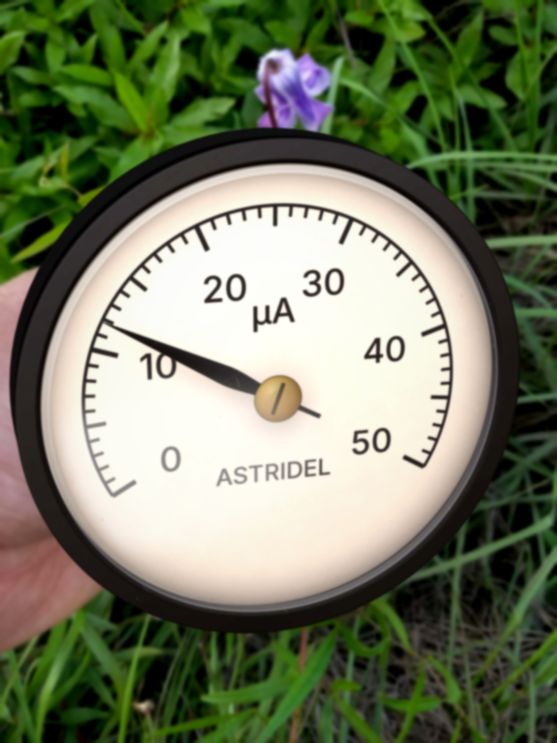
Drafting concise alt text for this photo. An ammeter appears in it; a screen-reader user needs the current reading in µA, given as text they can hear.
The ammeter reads 12 µA
